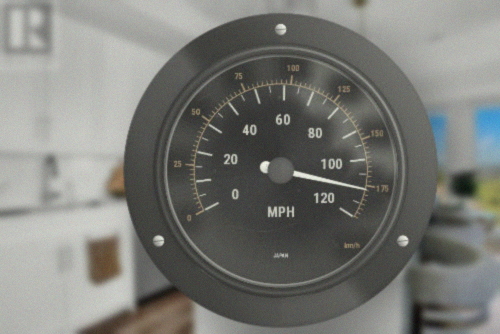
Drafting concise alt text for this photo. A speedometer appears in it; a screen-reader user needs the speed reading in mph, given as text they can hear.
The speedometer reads 110 mph
